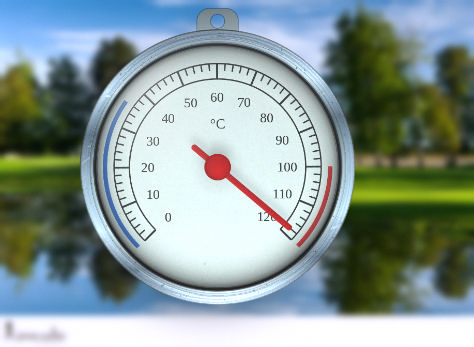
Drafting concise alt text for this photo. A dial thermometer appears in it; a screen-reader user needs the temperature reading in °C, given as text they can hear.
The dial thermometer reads 118 °C
